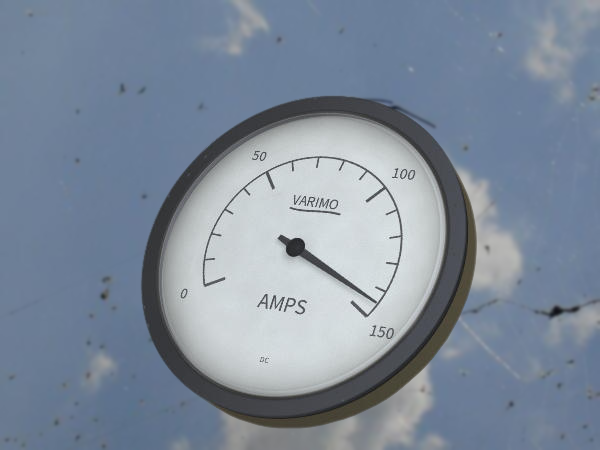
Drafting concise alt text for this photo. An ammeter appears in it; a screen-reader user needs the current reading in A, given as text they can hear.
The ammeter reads 145 A
